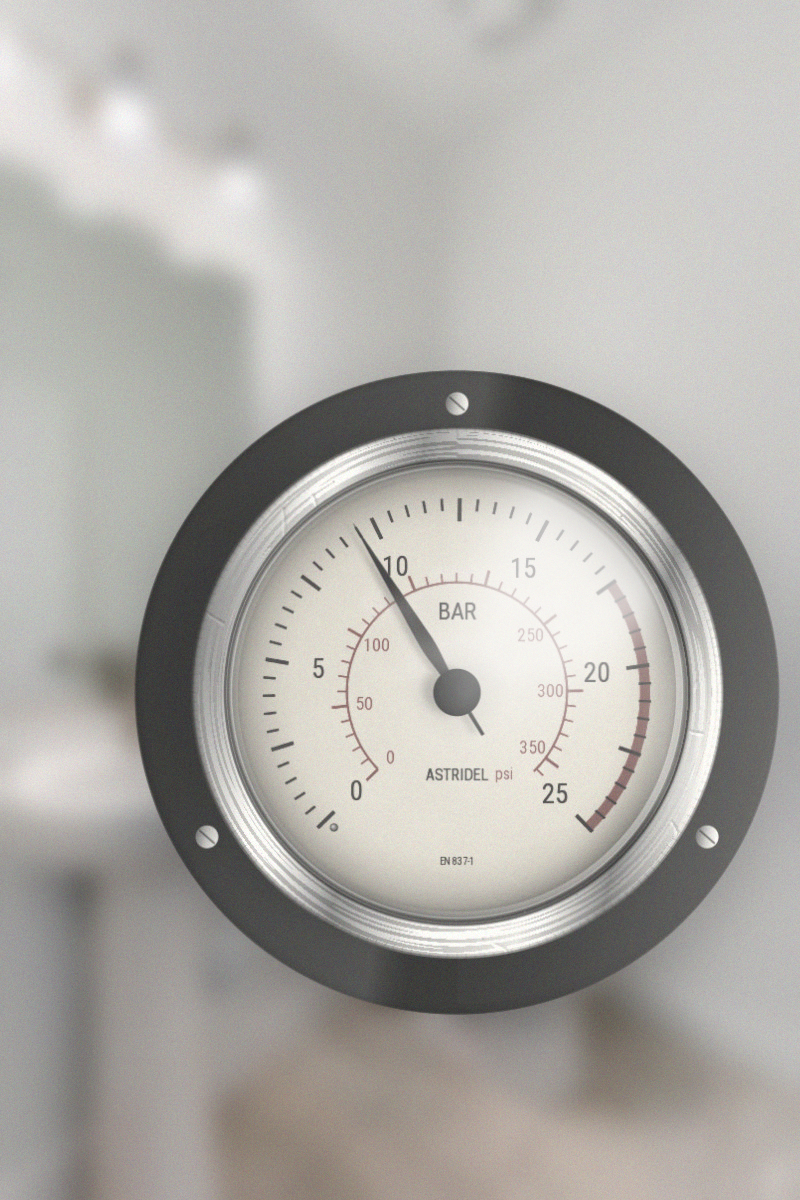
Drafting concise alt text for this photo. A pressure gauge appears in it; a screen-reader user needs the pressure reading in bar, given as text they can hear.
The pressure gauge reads 9.5 bar
